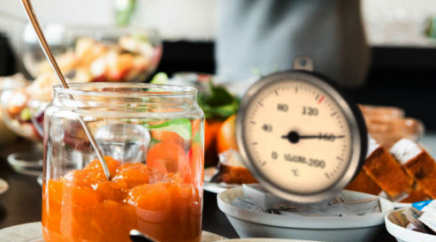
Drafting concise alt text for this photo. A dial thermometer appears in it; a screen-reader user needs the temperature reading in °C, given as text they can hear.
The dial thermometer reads 160 °C
